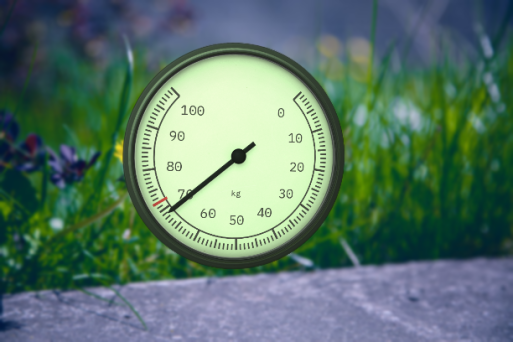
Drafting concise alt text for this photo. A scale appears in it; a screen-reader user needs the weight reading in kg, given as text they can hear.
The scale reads 69 kg
